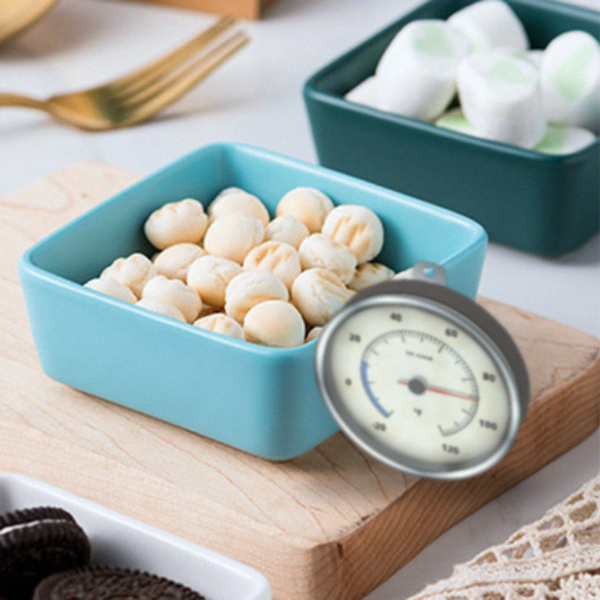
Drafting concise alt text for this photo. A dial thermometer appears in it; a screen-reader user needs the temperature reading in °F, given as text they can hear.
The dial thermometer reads 90 °F
